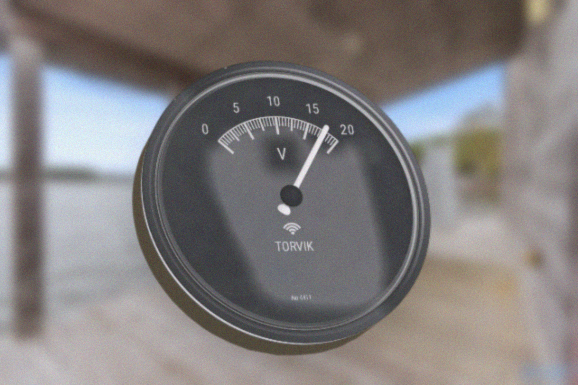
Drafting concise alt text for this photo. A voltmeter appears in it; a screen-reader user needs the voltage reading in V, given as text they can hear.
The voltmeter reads 17.5 V
